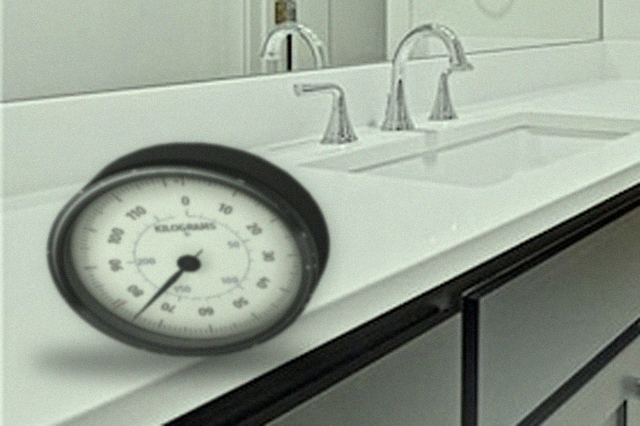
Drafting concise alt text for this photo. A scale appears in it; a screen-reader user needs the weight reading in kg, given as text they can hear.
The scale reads 75 kg
